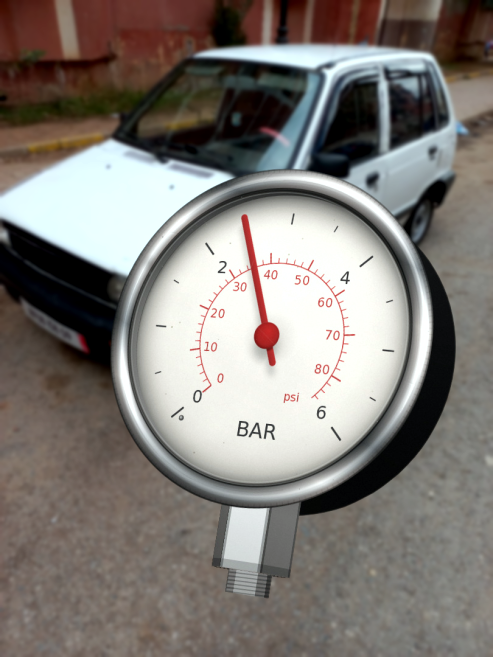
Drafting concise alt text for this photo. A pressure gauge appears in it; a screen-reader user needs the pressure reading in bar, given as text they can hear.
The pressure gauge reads 2.5 bar
